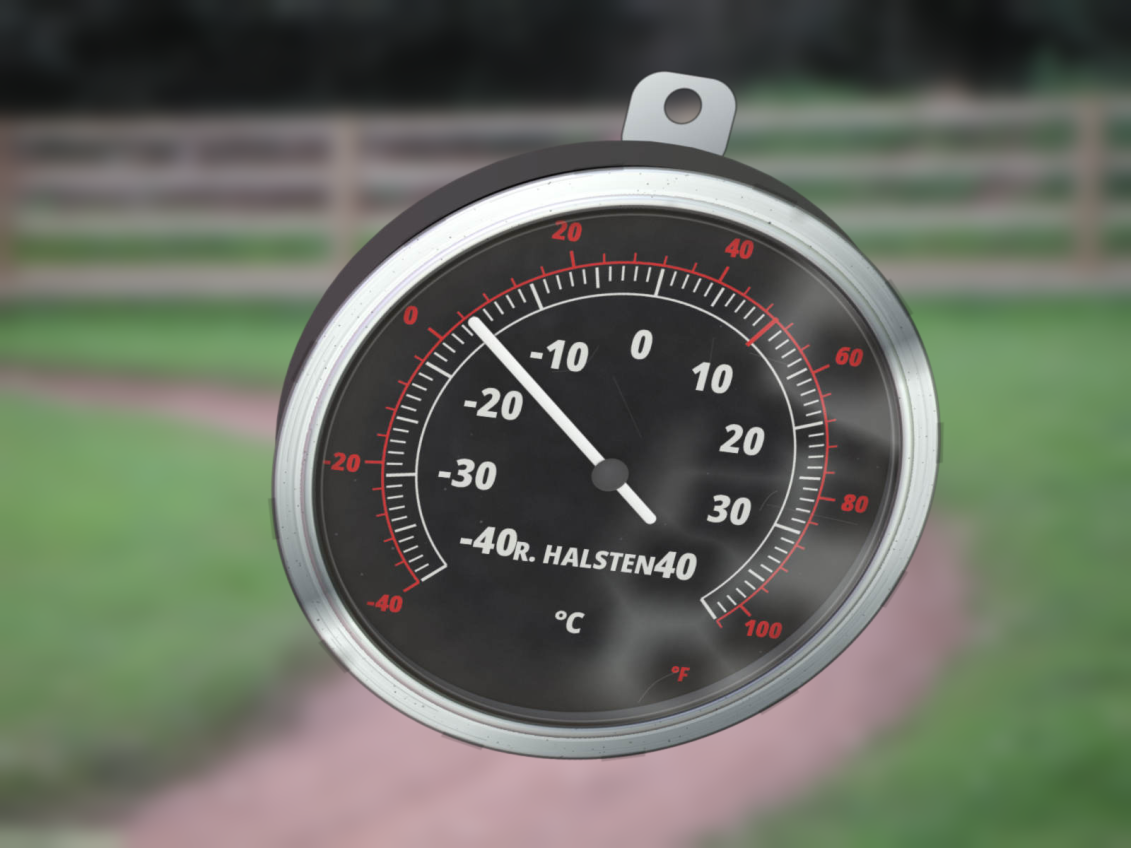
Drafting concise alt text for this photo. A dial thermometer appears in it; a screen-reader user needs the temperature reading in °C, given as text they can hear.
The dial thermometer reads -15 °C
